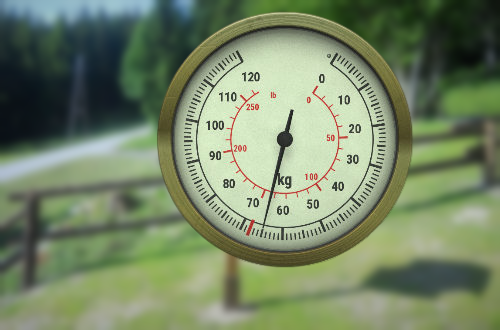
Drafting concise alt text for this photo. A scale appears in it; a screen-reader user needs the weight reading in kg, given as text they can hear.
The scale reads 65 kg
